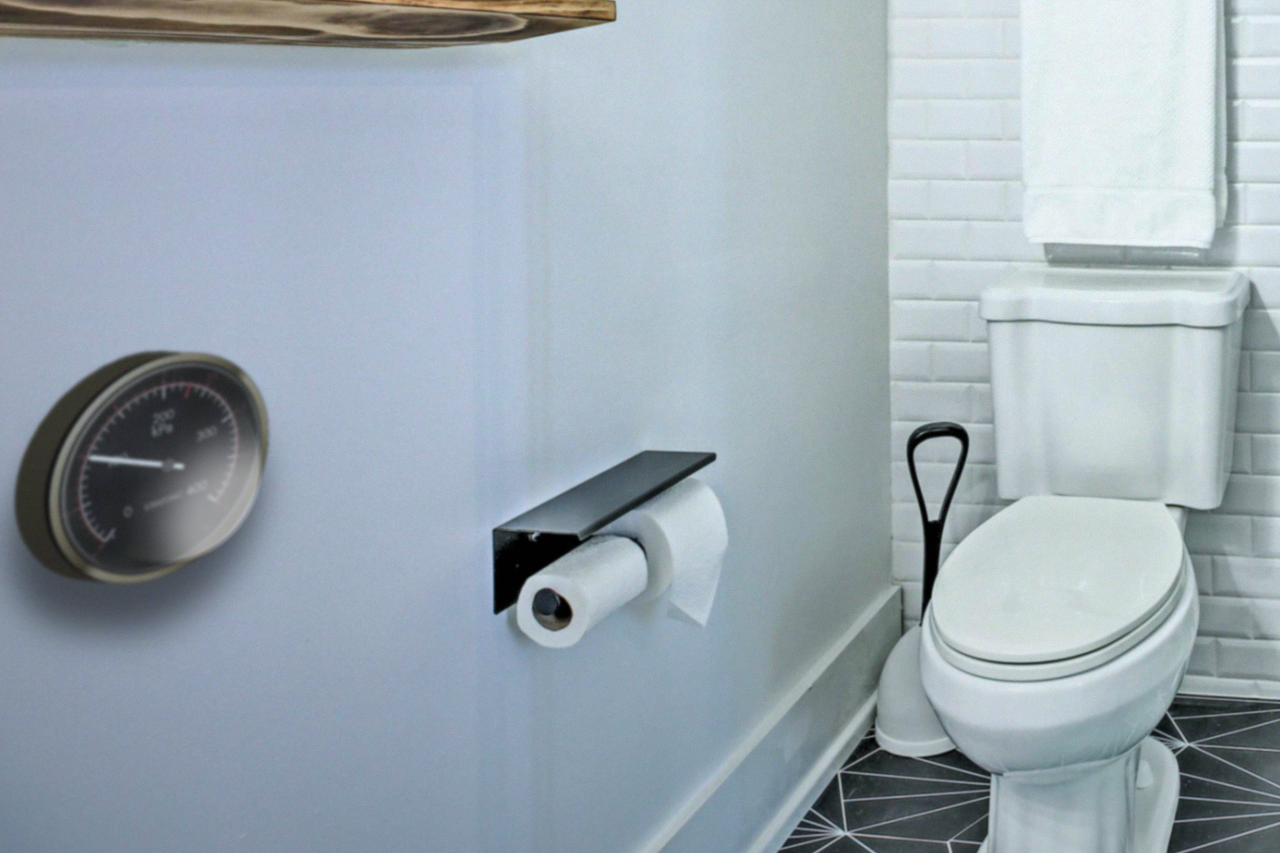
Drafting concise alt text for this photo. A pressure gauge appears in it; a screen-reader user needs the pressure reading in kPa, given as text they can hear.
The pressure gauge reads 100 kPa
